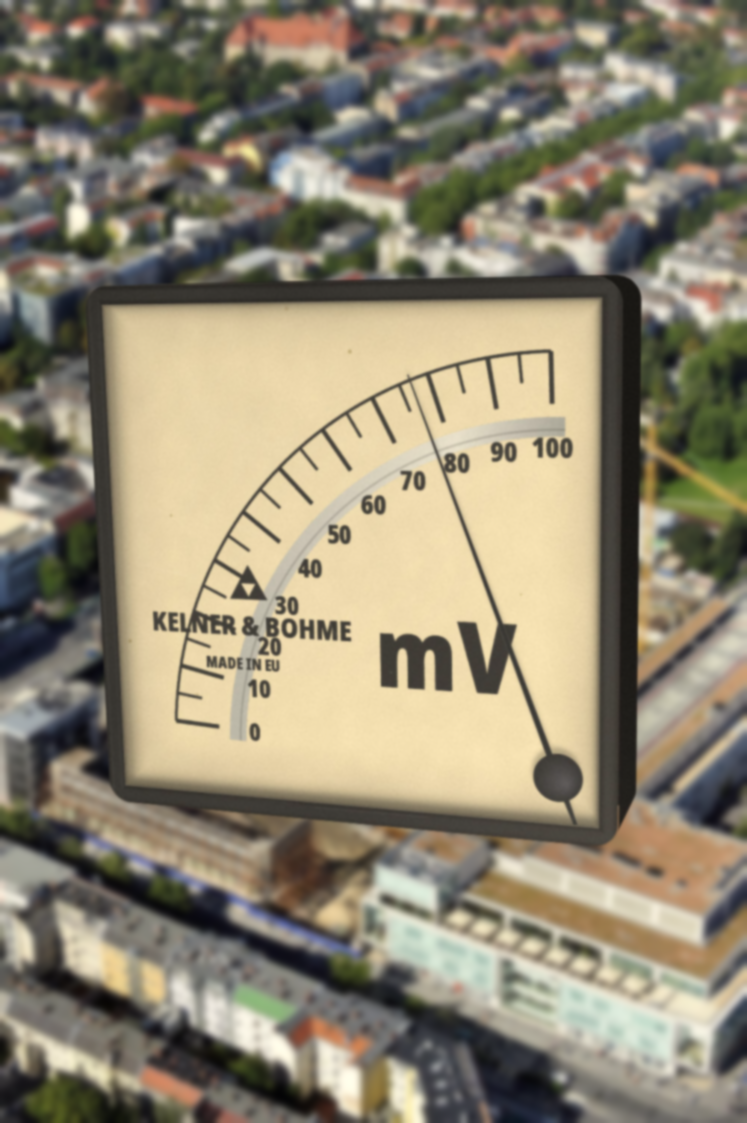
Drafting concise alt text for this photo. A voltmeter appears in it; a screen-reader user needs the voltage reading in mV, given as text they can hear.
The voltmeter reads 77.5 mV
